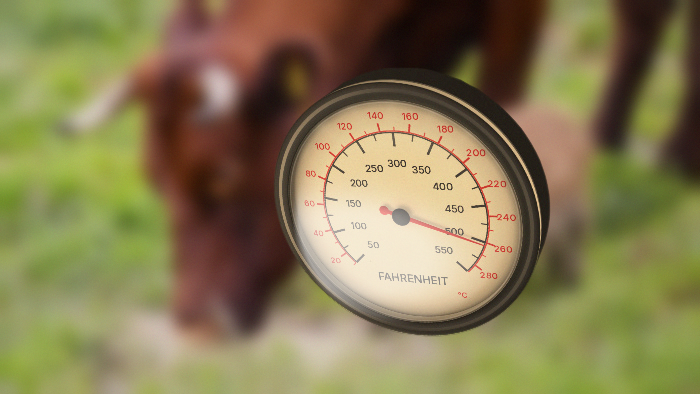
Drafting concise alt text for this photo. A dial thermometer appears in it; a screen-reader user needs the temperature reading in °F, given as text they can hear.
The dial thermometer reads 500 °F
